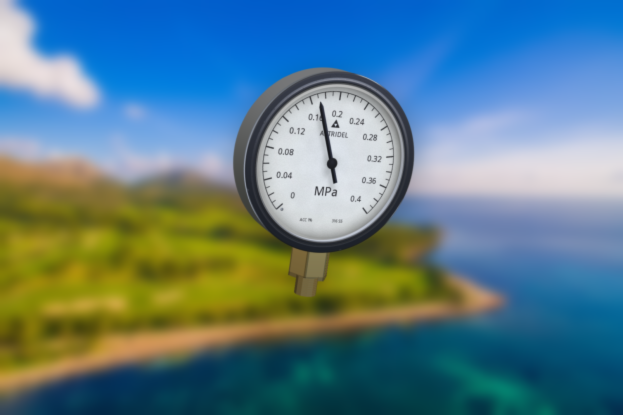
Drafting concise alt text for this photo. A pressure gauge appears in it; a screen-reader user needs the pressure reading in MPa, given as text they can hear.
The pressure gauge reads 0.17 MPa
